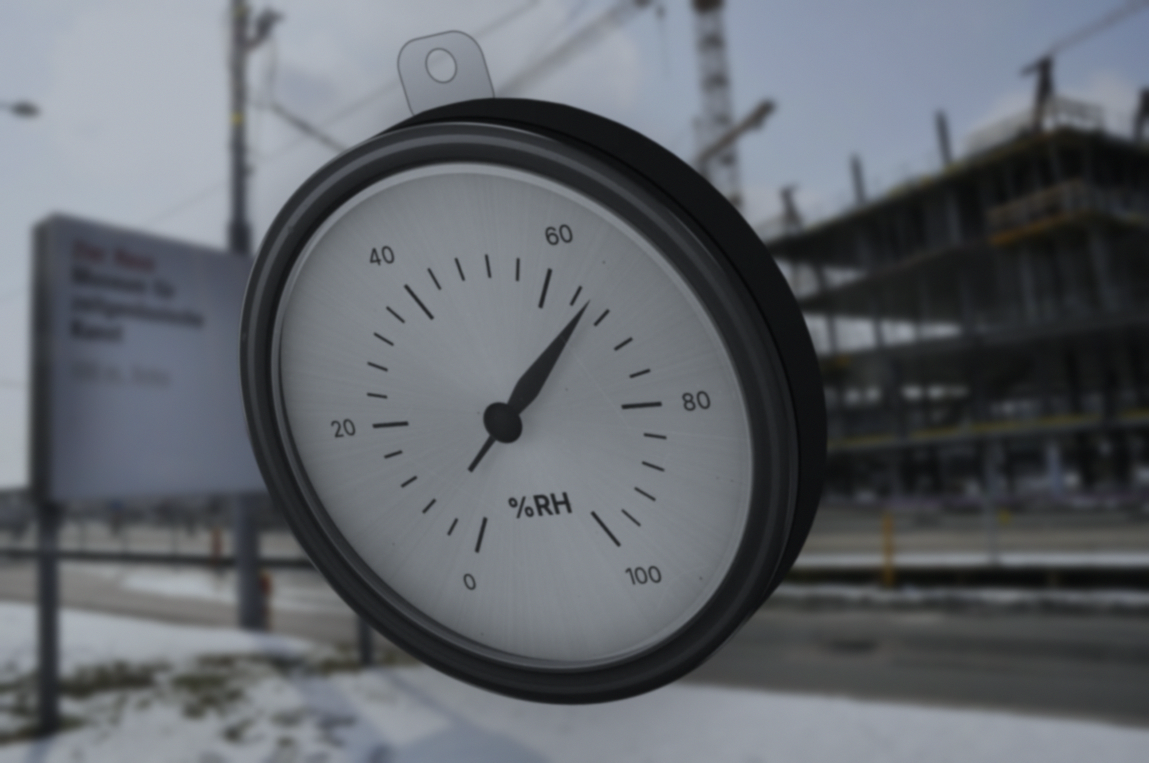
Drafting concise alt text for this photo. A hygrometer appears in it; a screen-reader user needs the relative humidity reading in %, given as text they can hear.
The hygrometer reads 66 %
